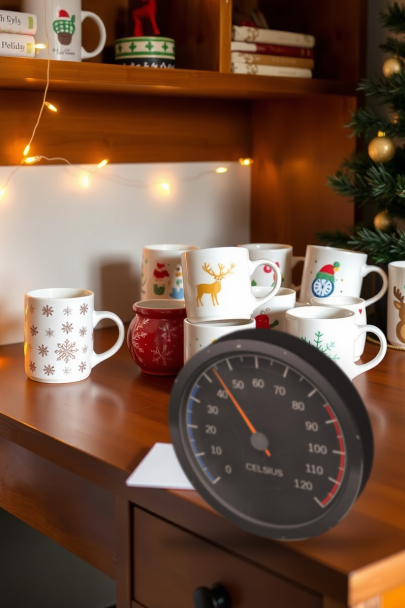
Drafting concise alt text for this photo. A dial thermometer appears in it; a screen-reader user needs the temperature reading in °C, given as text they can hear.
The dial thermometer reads 45 °C
